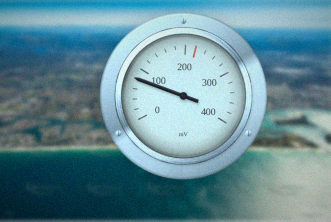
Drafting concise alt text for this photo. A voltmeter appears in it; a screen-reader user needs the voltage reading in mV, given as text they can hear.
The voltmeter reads 80 mV
